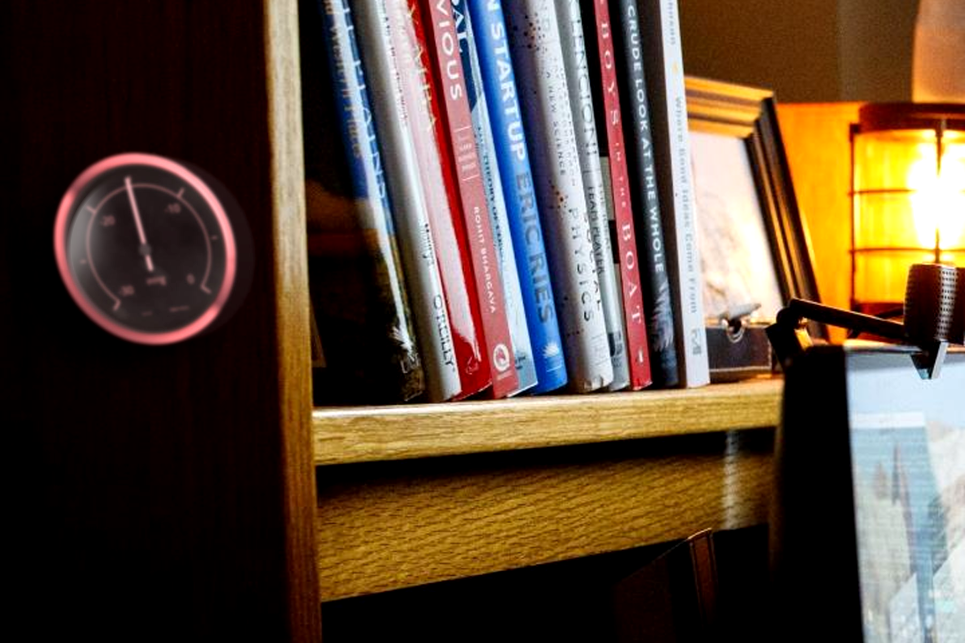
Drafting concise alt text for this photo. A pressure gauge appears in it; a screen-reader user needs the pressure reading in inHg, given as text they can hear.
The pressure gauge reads -15 inHg
